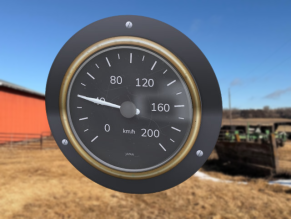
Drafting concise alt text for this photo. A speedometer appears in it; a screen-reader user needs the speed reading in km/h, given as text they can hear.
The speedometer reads 40 km/h
